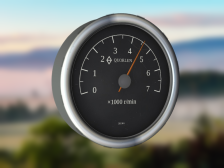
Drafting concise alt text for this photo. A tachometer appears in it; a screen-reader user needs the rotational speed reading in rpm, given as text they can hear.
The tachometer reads 4500 rpm
